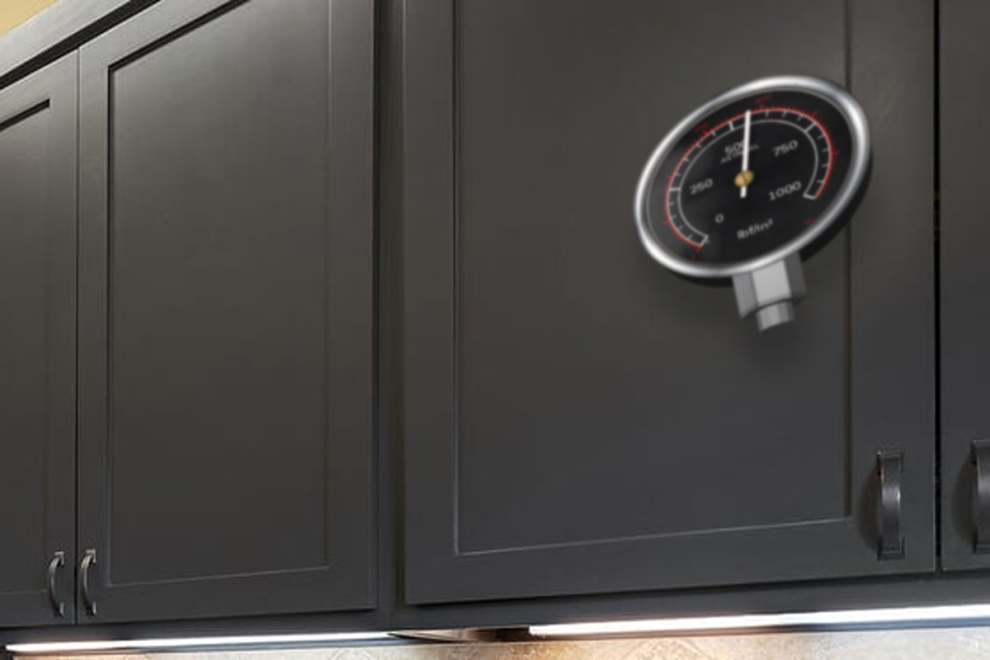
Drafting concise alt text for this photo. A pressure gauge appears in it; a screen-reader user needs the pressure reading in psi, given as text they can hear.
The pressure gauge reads 550 psi
